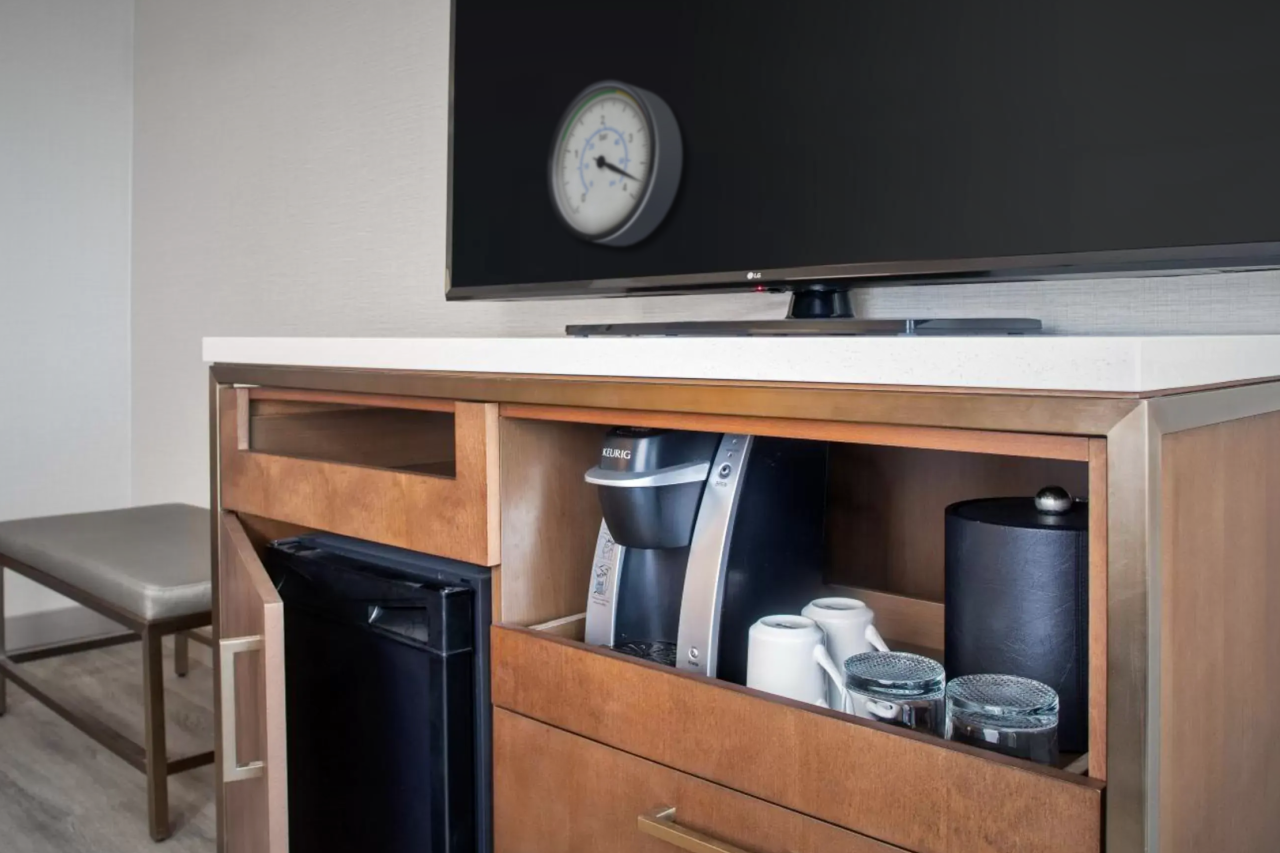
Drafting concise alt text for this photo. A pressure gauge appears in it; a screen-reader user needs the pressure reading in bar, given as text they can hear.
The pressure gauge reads 3.75 bar
